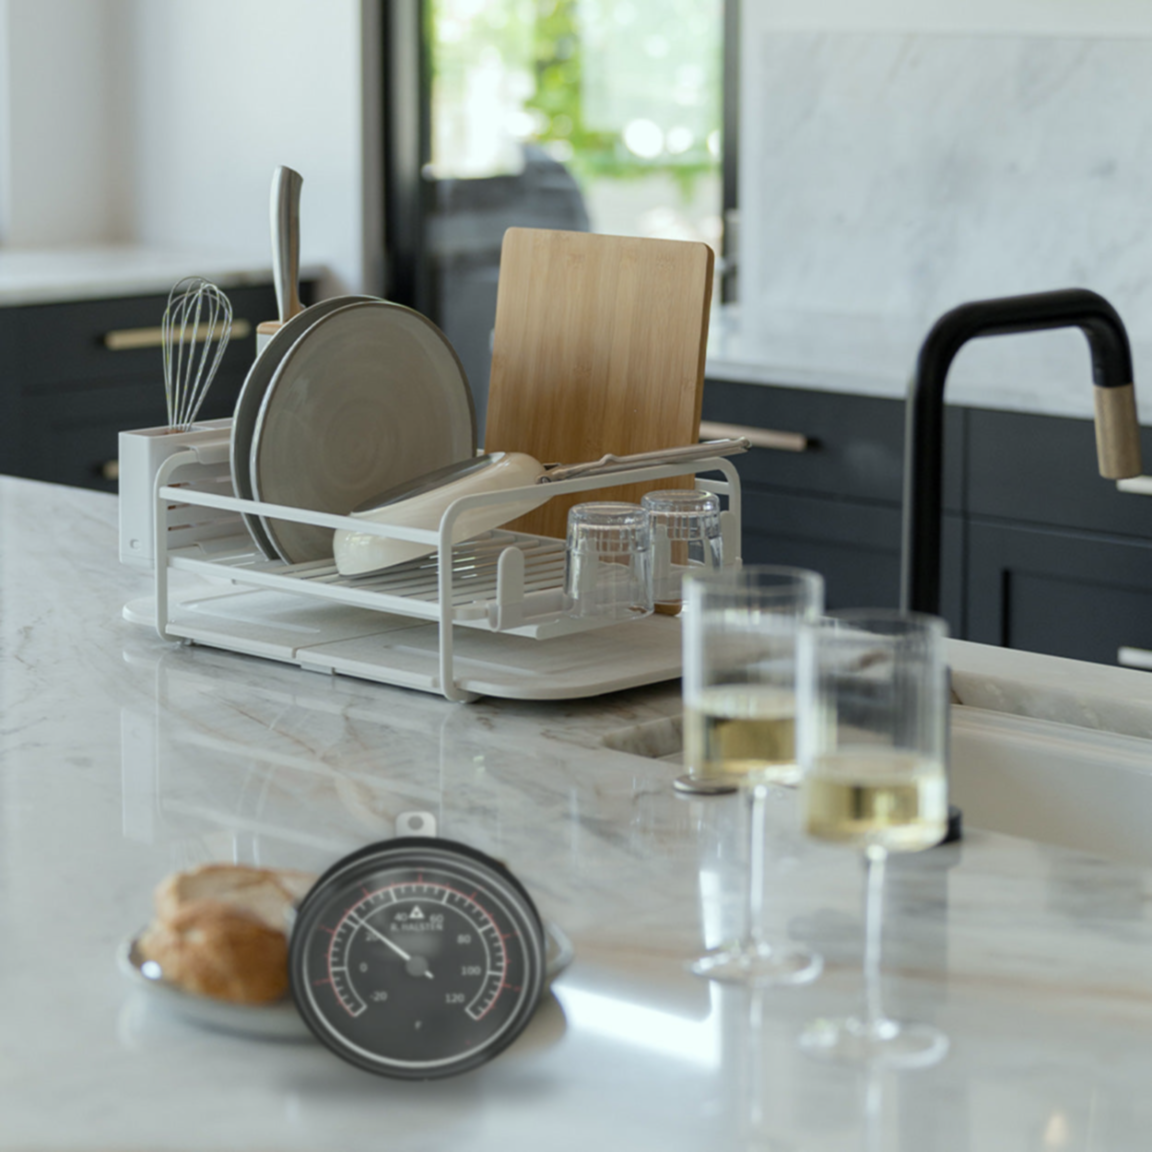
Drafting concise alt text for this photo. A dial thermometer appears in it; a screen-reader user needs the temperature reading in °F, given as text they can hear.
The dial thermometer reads 24 °F
